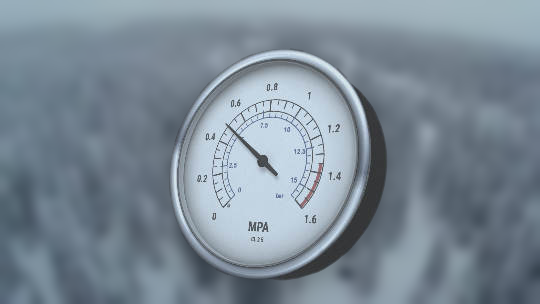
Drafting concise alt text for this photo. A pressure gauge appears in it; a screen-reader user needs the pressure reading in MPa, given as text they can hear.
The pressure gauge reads 0.5 MPa
